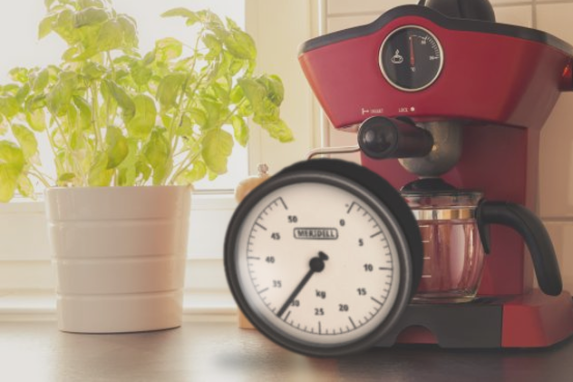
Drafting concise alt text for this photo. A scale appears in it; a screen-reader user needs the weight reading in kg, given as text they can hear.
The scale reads 31 kg
